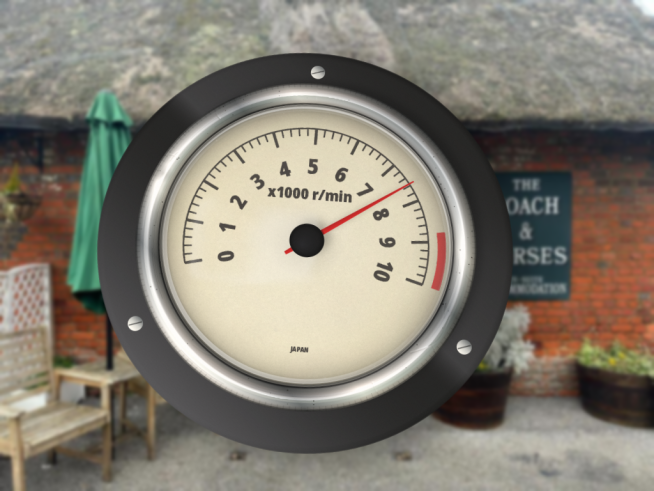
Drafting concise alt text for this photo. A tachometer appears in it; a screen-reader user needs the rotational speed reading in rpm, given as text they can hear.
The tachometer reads 7600 rpm
